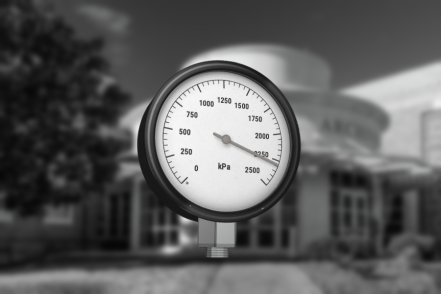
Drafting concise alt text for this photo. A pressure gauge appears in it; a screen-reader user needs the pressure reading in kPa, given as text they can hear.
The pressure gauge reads 2300 kPa
